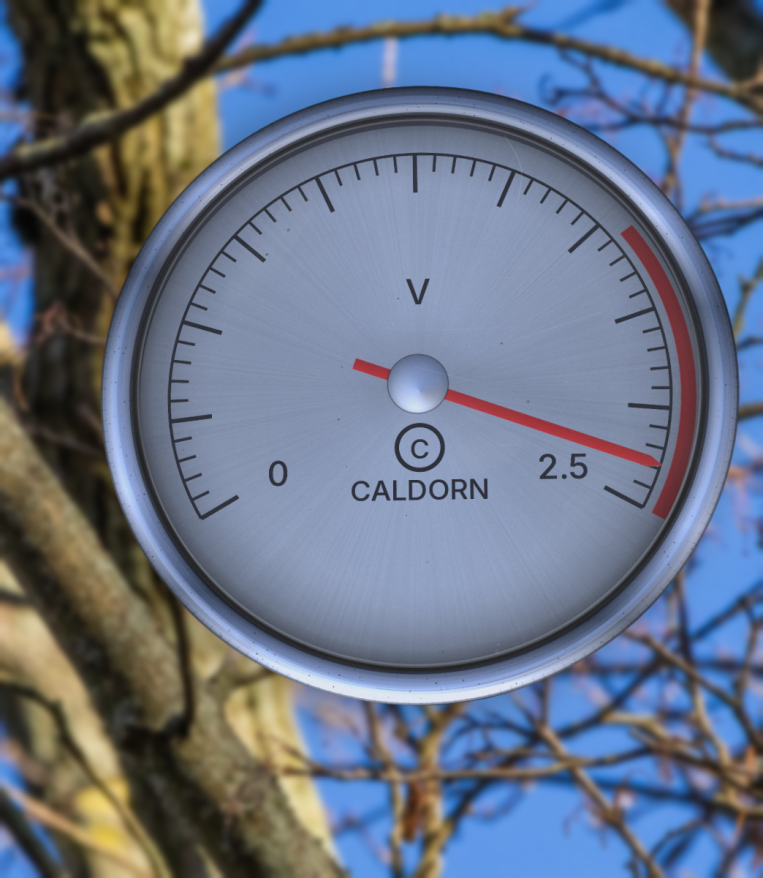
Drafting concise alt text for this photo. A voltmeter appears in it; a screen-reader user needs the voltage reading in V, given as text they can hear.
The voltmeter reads 2.4 V
